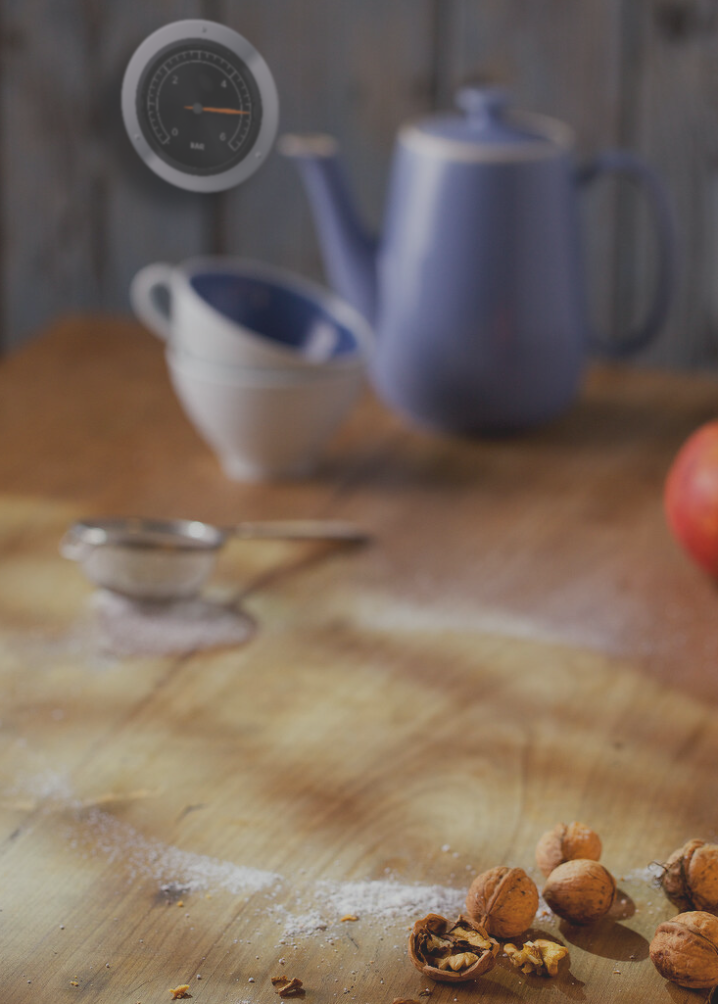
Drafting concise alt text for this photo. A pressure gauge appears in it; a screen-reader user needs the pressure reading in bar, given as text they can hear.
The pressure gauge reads 5 bar
